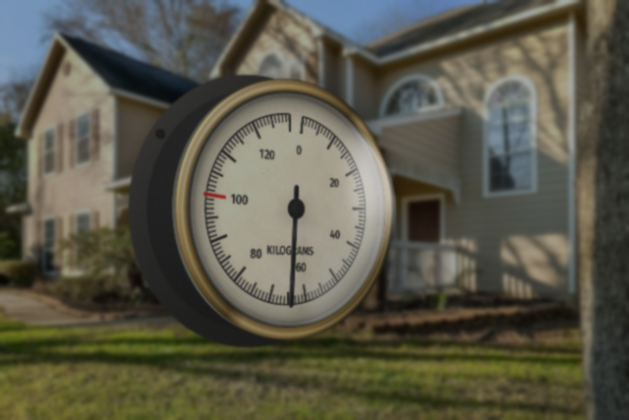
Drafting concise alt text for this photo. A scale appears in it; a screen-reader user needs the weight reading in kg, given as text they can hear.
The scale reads 65 kg
